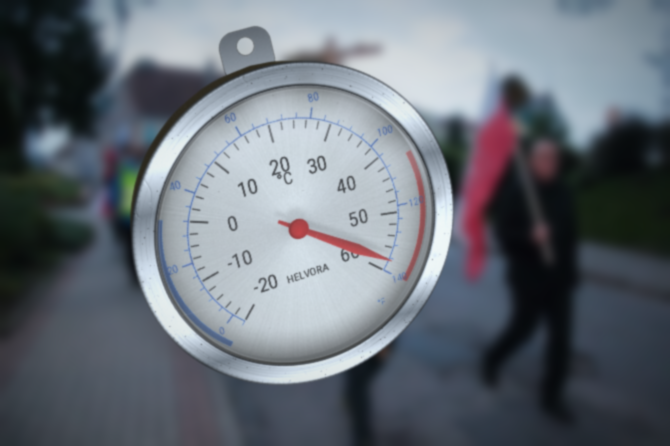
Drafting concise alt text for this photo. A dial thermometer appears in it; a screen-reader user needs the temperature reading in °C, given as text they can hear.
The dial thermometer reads 58 °C
